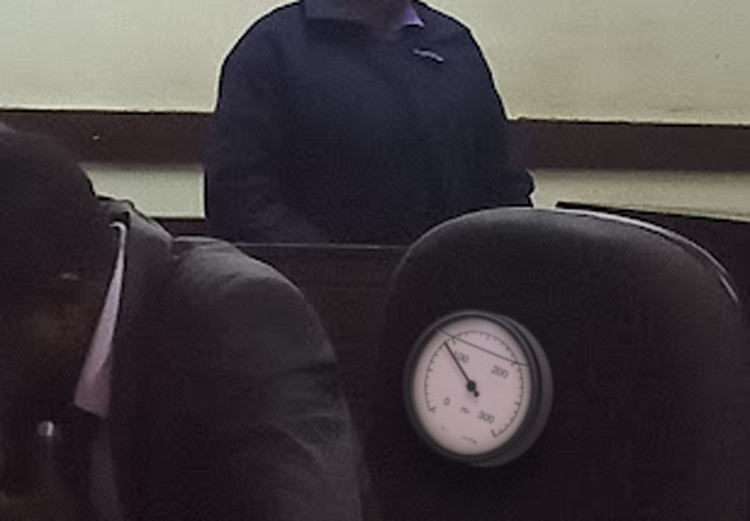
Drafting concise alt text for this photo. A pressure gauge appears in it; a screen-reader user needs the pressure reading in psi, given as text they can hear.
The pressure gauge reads 90 psi
